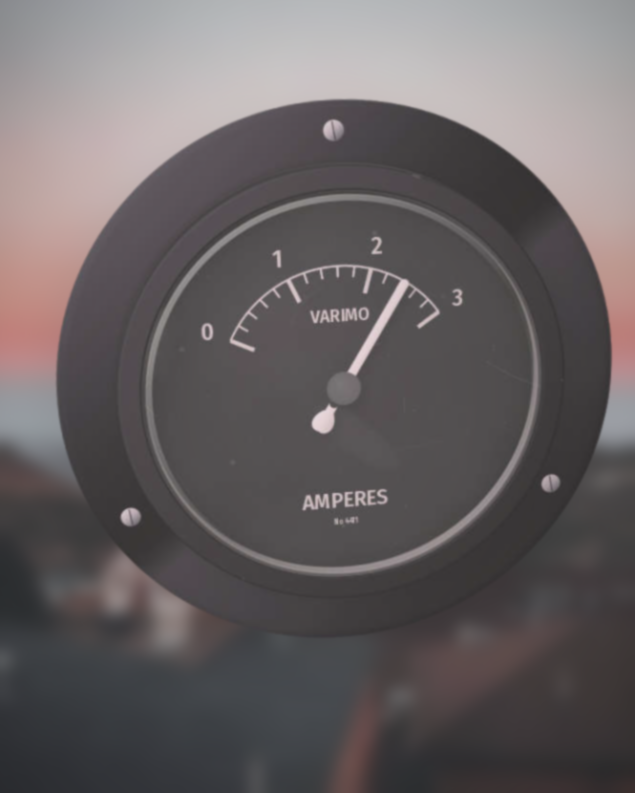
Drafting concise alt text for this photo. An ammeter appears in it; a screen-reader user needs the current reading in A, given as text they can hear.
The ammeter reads 2.4 A
